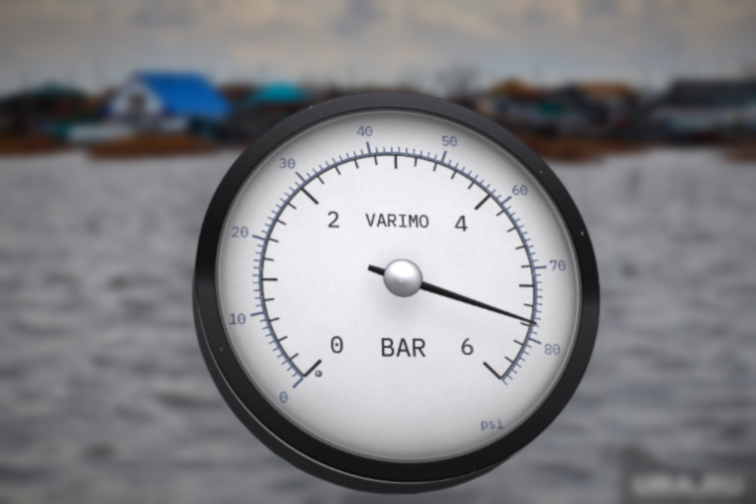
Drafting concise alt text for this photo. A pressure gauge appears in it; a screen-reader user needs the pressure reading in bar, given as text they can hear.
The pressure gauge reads 5.4 bar
